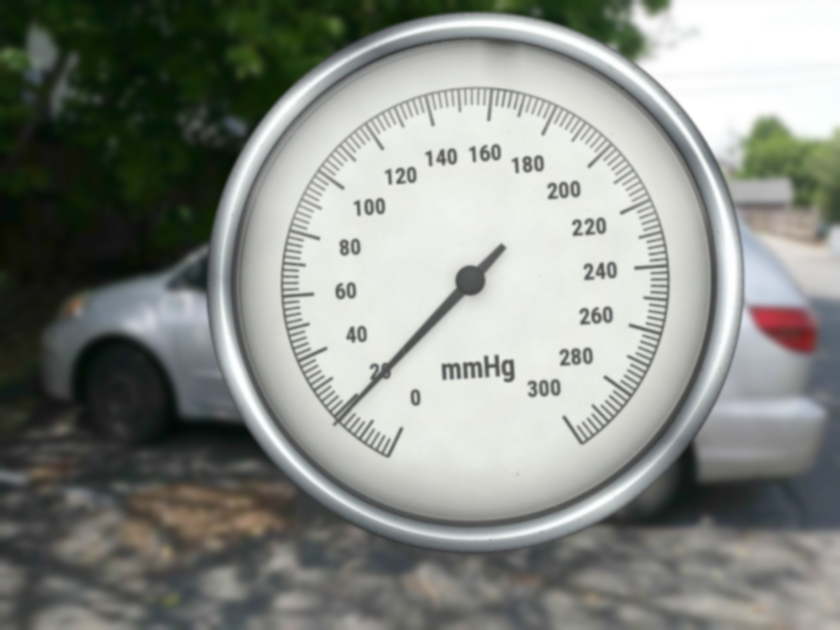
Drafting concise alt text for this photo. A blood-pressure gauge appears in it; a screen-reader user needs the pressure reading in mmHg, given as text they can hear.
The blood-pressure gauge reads 18 mmHg
